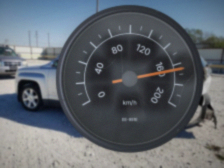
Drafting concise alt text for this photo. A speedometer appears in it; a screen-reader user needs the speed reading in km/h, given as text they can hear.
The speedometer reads 165 km/h
